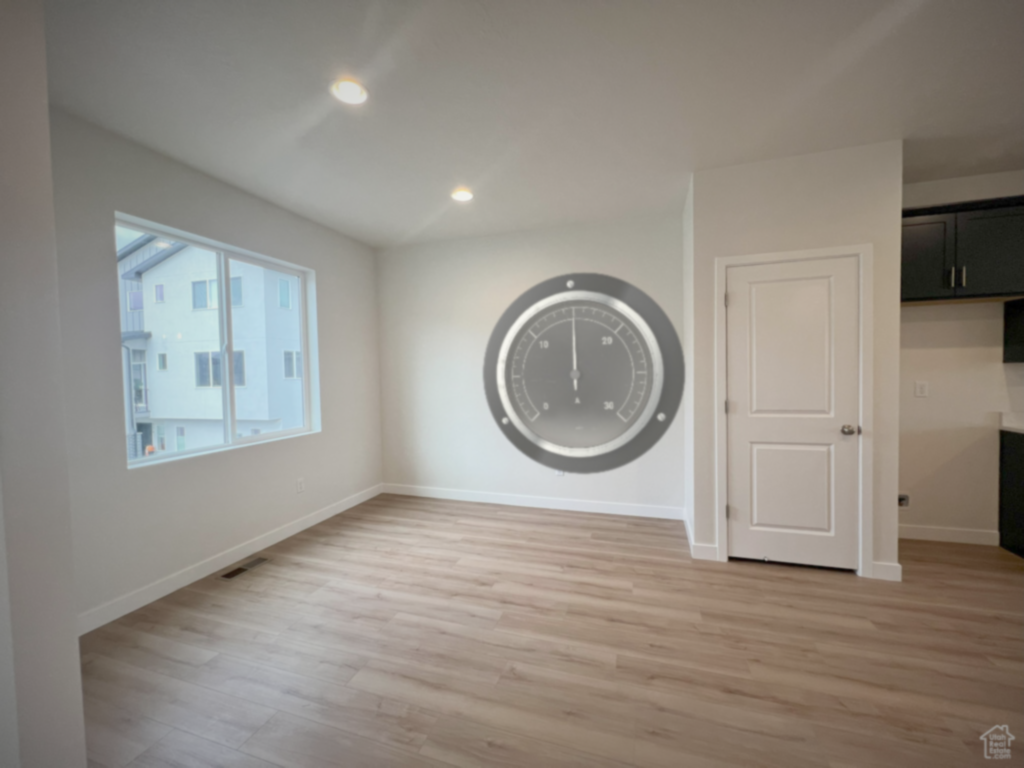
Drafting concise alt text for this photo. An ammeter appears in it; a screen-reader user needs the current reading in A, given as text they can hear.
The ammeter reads 15 A
